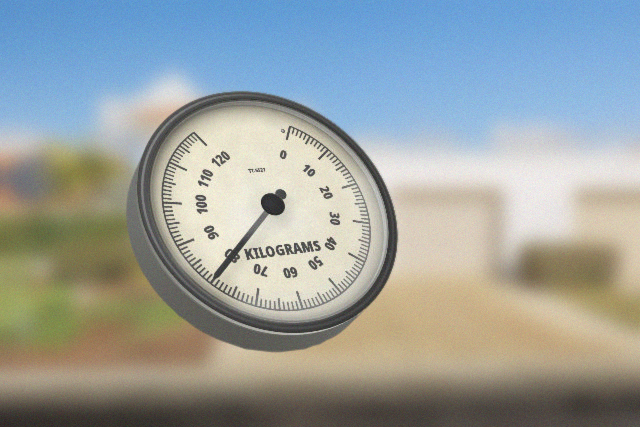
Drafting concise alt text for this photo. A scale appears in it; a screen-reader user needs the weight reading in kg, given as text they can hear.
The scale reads 80 kg
